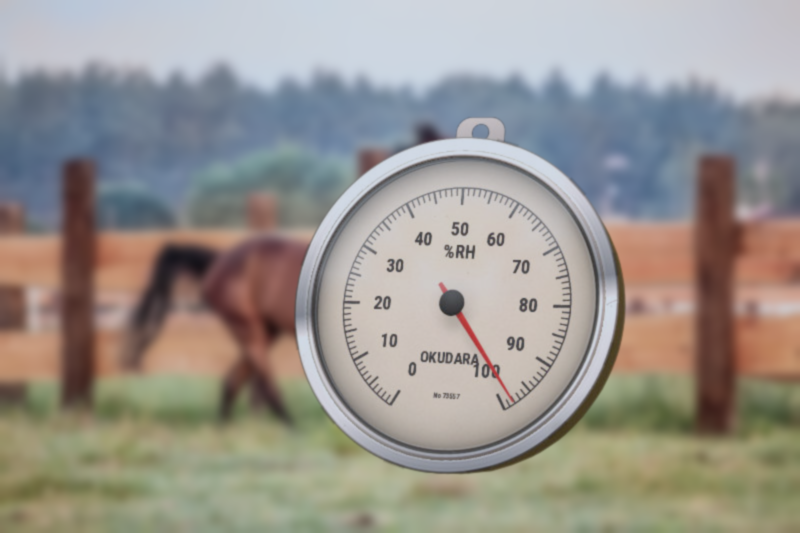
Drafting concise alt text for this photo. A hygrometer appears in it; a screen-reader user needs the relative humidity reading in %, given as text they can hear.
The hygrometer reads 98 %
